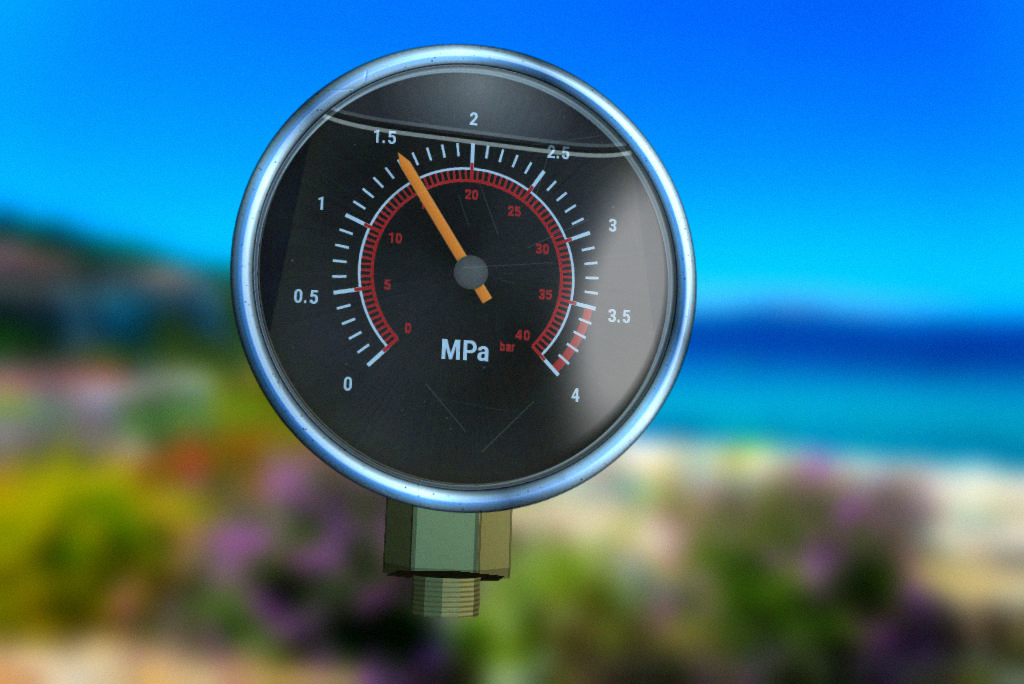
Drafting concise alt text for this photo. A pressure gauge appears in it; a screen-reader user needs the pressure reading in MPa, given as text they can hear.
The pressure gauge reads 1.5 MPa
